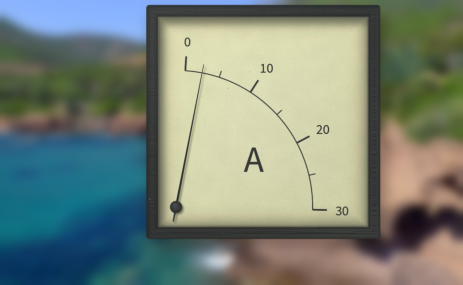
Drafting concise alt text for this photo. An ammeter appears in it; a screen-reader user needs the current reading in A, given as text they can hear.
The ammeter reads 2.5 A
